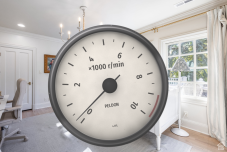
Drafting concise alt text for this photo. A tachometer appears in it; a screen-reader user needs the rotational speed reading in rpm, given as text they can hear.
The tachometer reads 250 rpm
